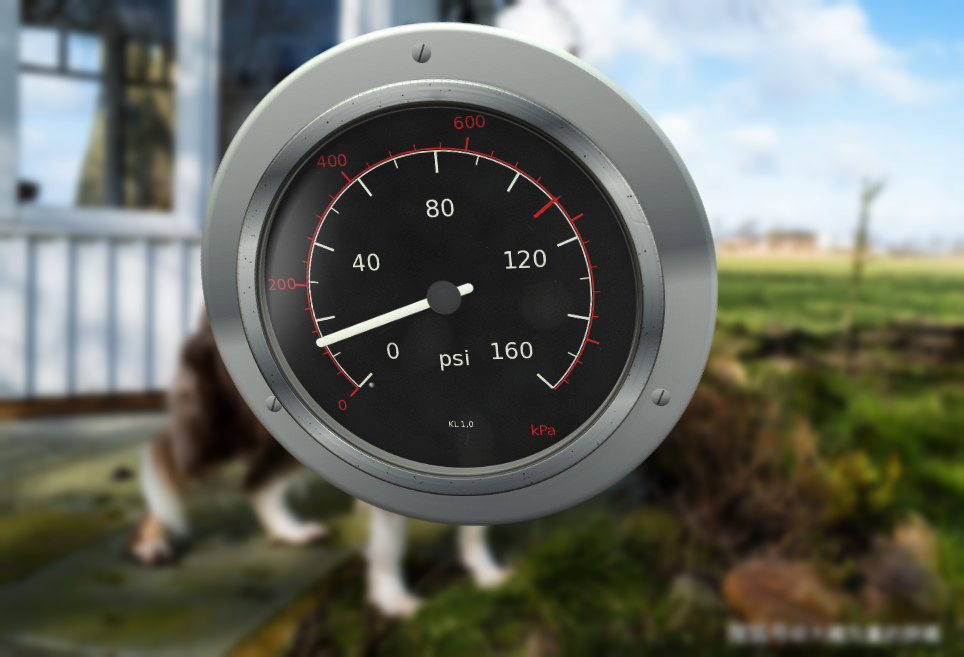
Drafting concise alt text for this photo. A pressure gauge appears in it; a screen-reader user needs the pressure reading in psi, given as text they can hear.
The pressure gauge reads 15 psi
